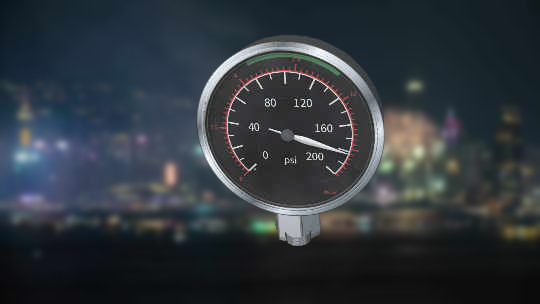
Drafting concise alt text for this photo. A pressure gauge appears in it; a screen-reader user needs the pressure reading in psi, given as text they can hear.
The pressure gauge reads 180 psi
